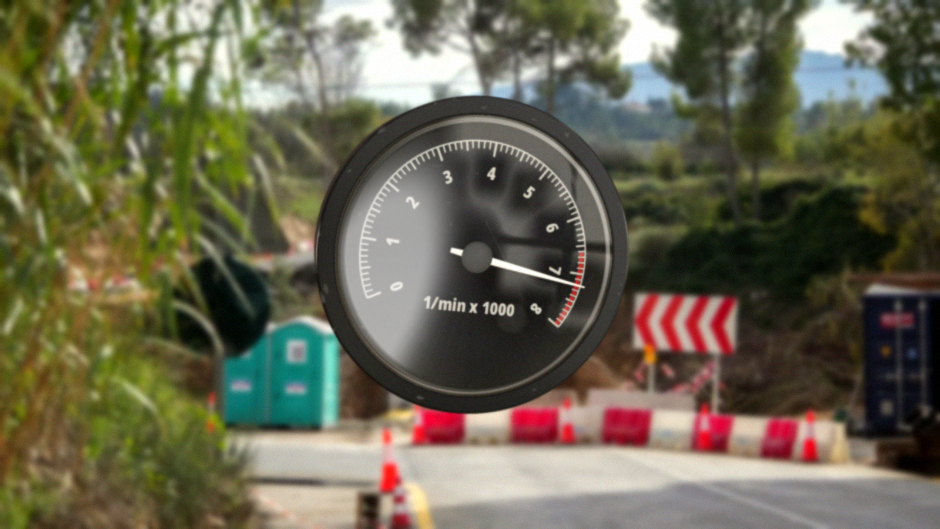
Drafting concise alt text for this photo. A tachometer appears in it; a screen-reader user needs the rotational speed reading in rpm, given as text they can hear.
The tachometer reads 7200 rpm
